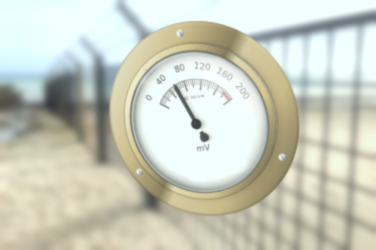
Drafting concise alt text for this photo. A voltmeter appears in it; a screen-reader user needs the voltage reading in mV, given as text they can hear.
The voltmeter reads 60 mV
